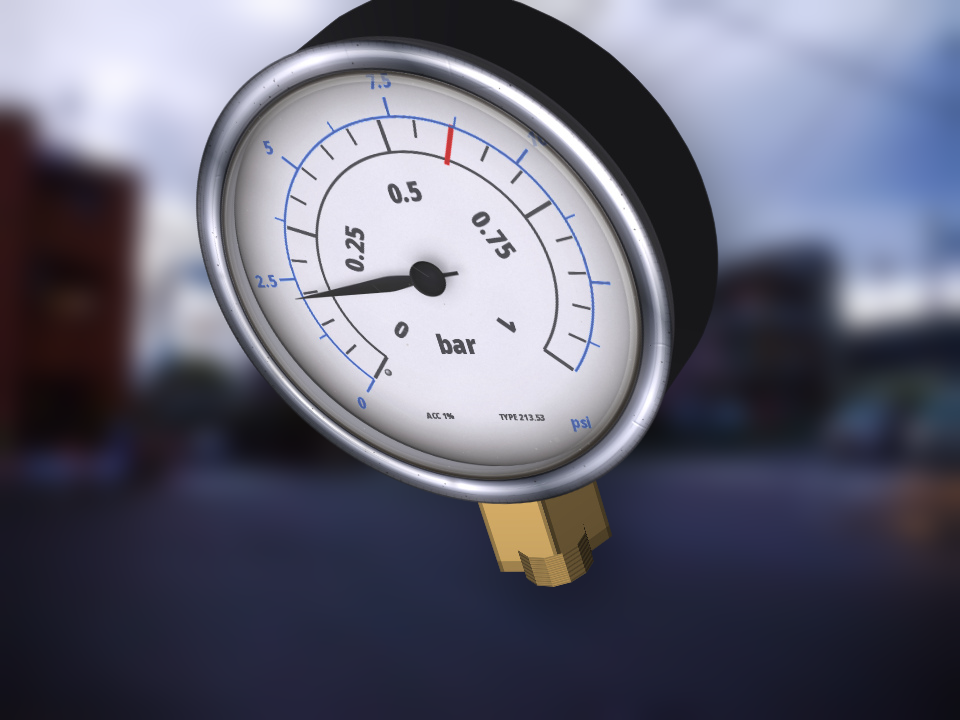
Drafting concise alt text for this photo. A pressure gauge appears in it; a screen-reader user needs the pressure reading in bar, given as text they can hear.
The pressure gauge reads 0.15 bar
